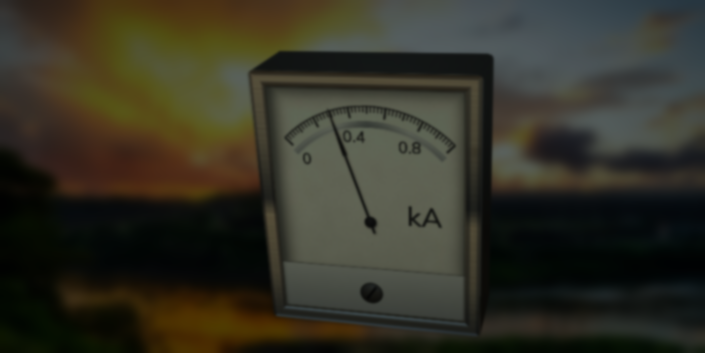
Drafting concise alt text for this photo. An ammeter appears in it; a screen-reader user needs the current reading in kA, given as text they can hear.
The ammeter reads 0.3 kA
